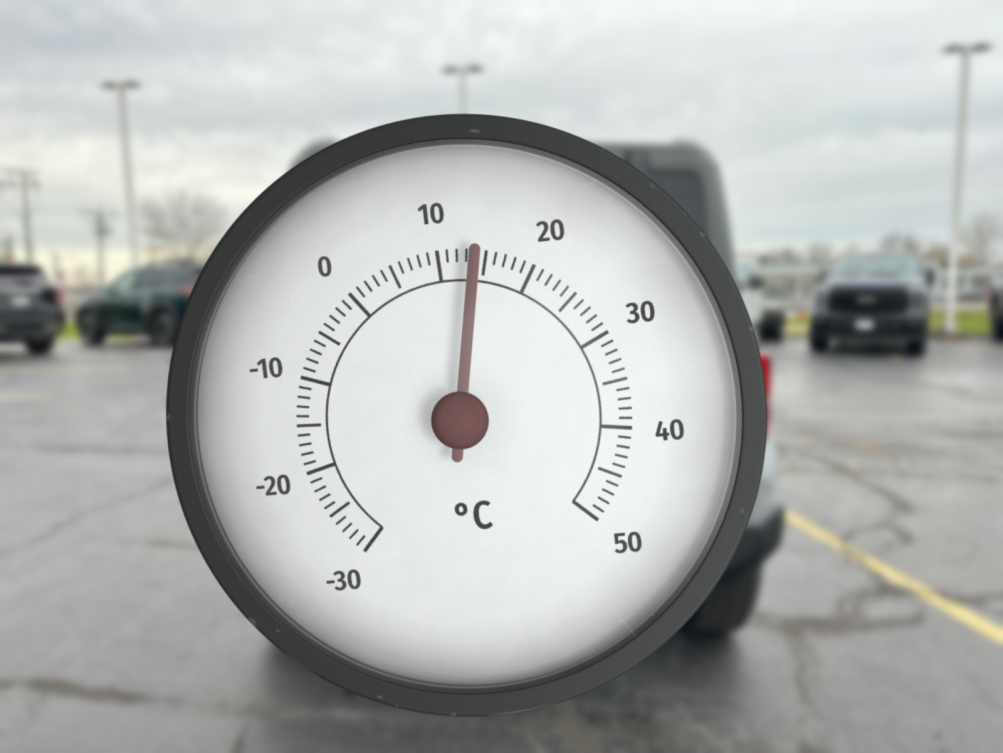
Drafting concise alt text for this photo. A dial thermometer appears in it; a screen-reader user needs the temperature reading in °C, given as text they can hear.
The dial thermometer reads 14 °C
